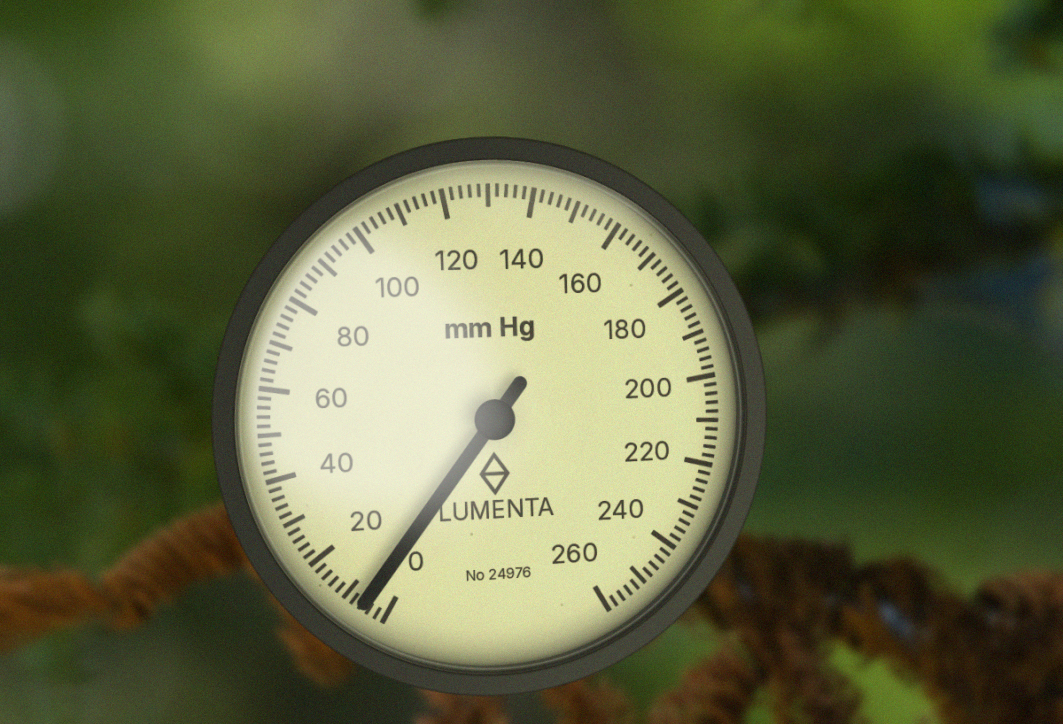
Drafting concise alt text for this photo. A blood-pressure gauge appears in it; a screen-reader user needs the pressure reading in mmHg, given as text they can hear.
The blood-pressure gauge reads 6 mmHg
